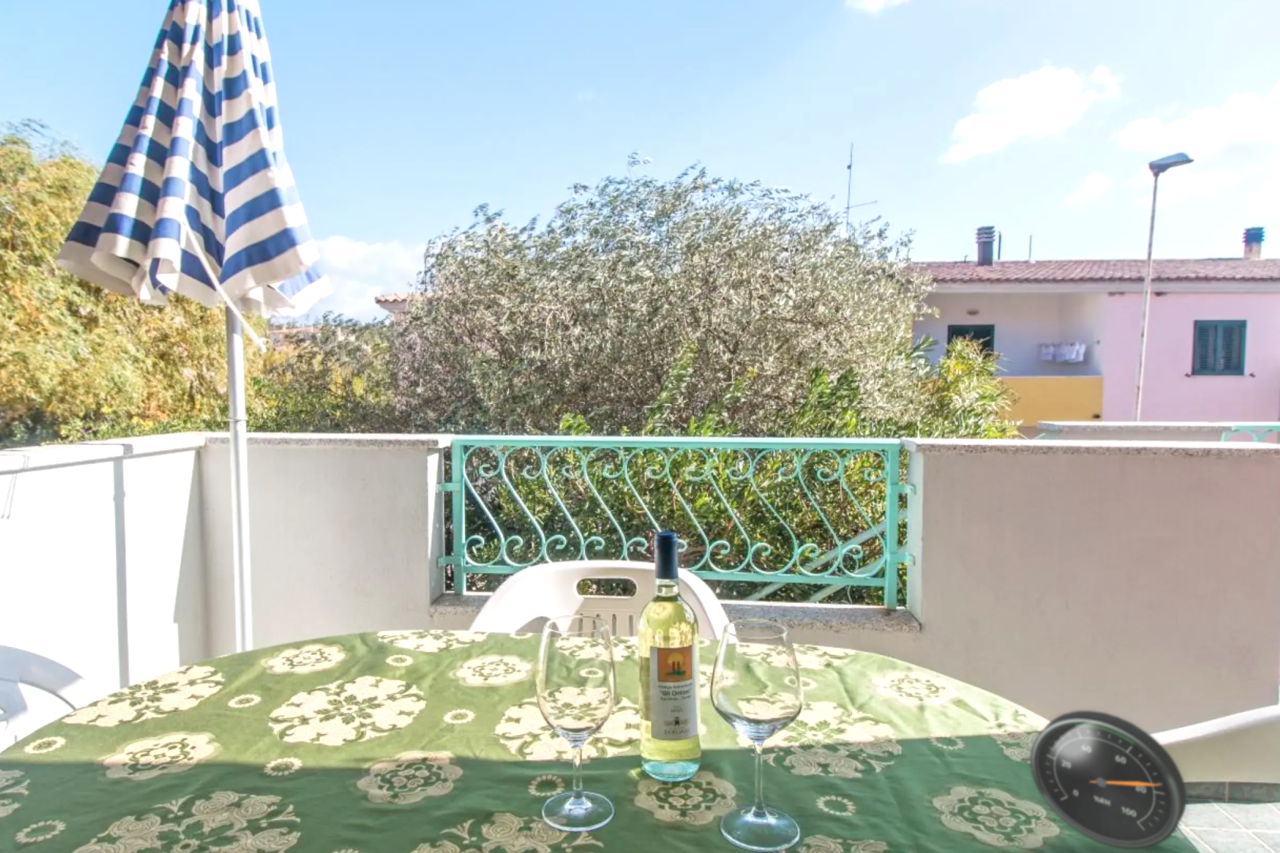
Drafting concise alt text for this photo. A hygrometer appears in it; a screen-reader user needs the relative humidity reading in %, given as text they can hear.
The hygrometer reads 76 %
